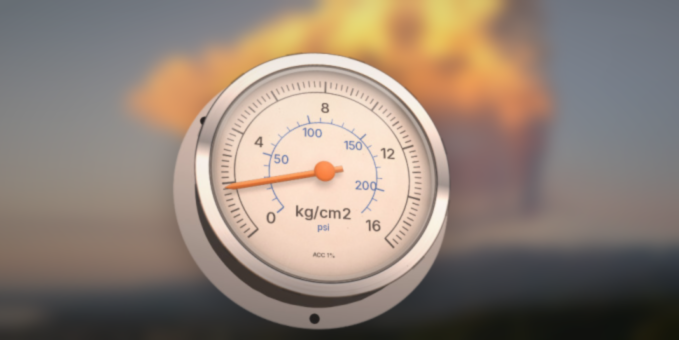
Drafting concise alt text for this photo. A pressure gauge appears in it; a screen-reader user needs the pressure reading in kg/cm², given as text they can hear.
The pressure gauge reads 1.8 kg/cm²
